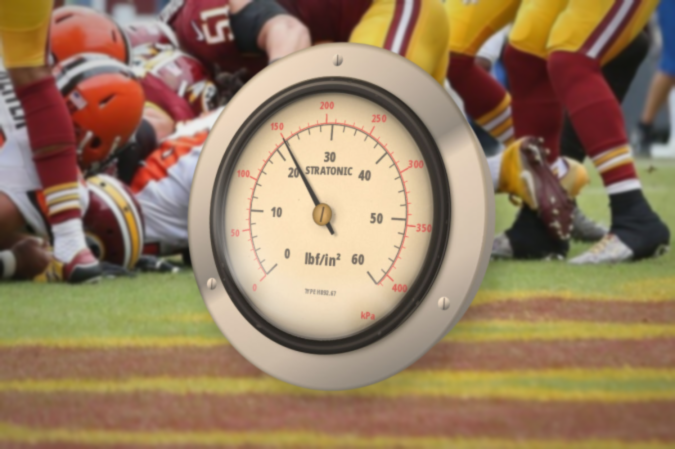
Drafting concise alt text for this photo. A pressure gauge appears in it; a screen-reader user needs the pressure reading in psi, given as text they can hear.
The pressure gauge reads 22 psi
